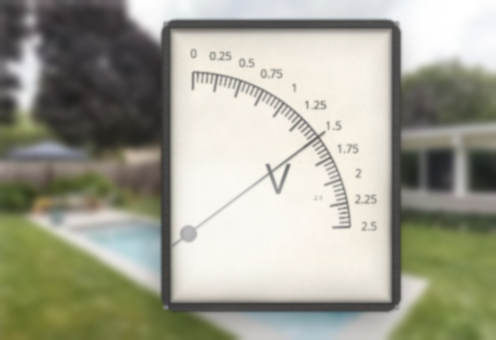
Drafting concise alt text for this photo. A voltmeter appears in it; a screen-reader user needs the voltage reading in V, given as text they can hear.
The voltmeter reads 1.5 V
